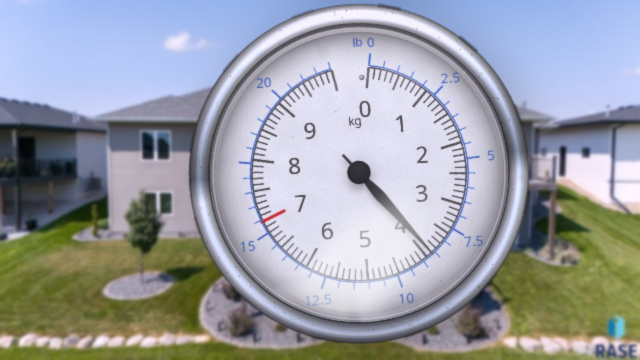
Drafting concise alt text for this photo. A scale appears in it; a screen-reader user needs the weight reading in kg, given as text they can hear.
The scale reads 3.9 kg
